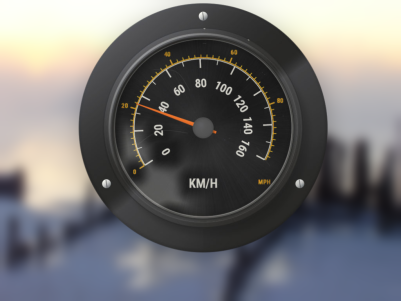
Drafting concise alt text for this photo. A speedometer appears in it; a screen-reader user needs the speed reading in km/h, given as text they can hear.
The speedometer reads 35 km/h
